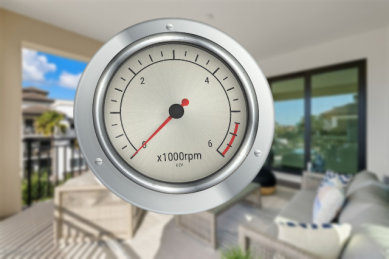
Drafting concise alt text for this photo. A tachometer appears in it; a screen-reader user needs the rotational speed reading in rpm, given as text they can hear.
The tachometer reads 0 rpm
